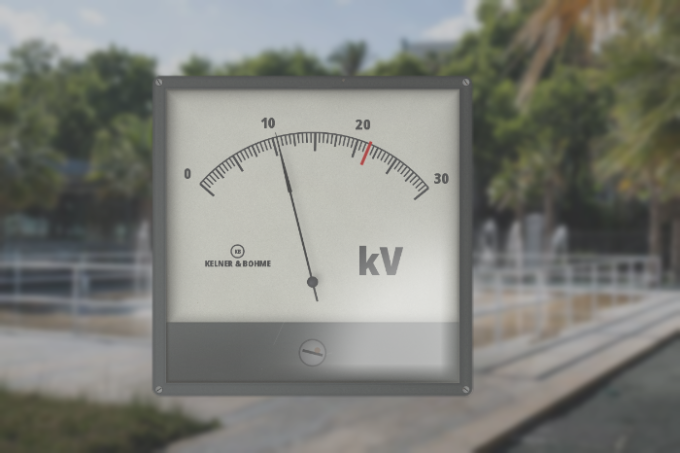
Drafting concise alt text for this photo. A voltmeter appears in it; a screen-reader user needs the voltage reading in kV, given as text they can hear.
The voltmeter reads 10.5 kV
